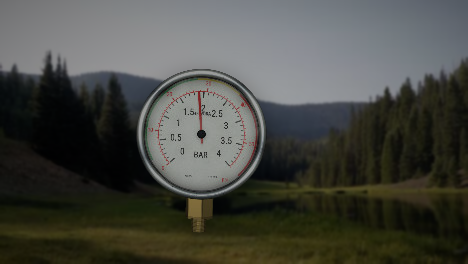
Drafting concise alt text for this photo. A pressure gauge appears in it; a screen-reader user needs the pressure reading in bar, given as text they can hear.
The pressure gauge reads 1.9 bar
